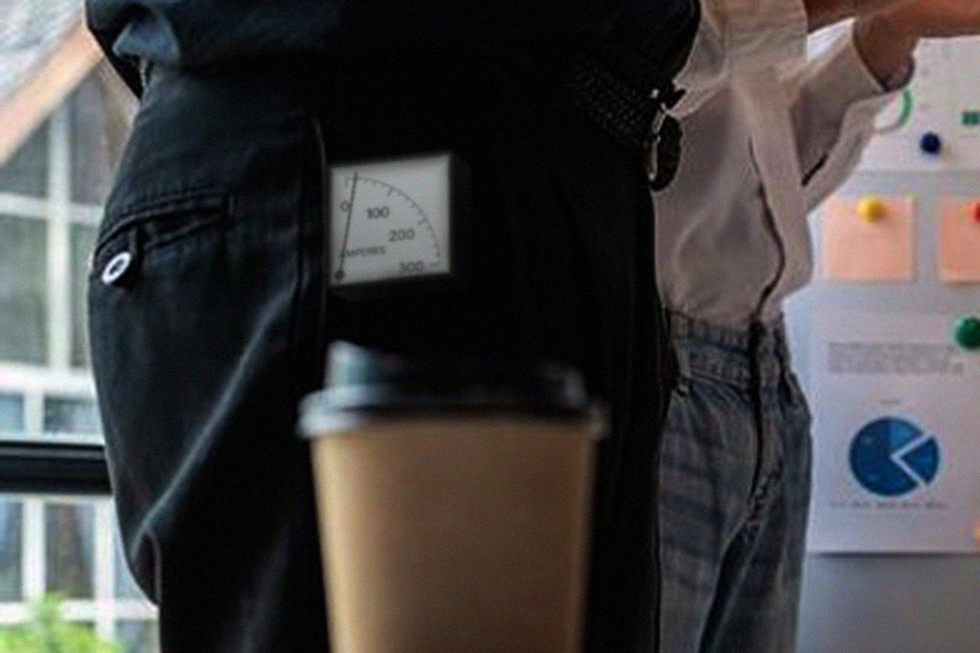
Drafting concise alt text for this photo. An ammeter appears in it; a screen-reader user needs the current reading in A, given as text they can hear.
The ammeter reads 20 A
